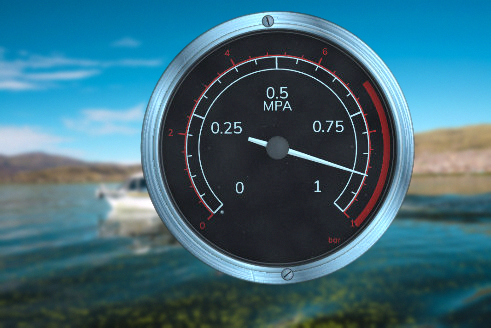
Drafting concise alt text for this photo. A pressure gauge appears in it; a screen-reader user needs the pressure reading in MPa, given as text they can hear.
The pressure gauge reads 0.9 MPa
